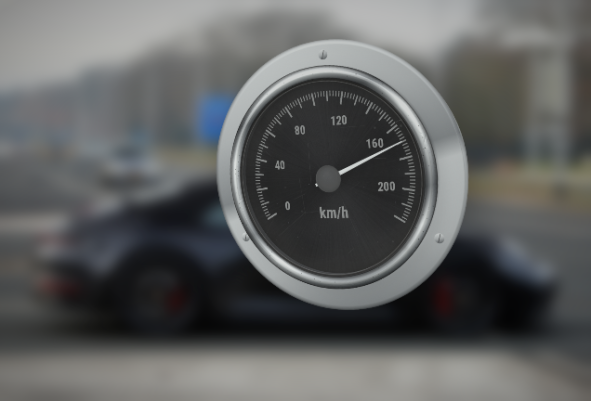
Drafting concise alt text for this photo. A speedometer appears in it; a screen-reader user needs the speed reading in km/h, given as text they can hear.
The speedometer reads 170 km/h
